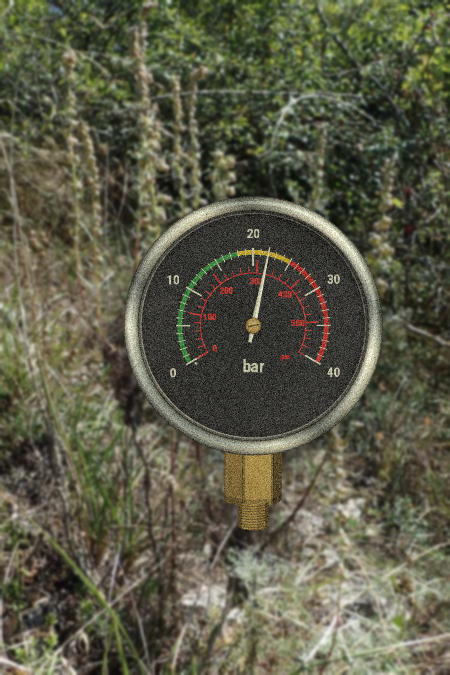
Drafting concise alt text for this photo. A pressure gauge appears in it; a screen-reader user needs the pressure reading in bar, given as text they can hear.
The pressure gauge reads 22 bar
